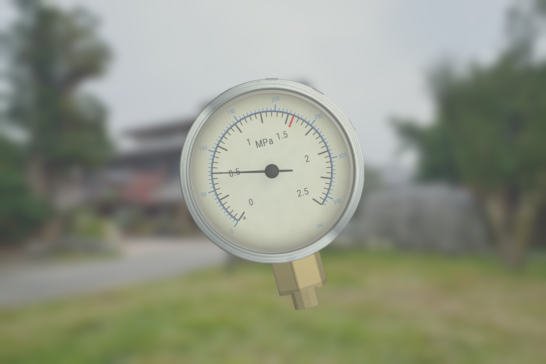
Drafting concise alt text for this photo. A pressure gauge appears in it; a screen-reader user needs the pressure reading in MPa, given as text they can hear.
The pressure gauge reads 0.5 MPa
